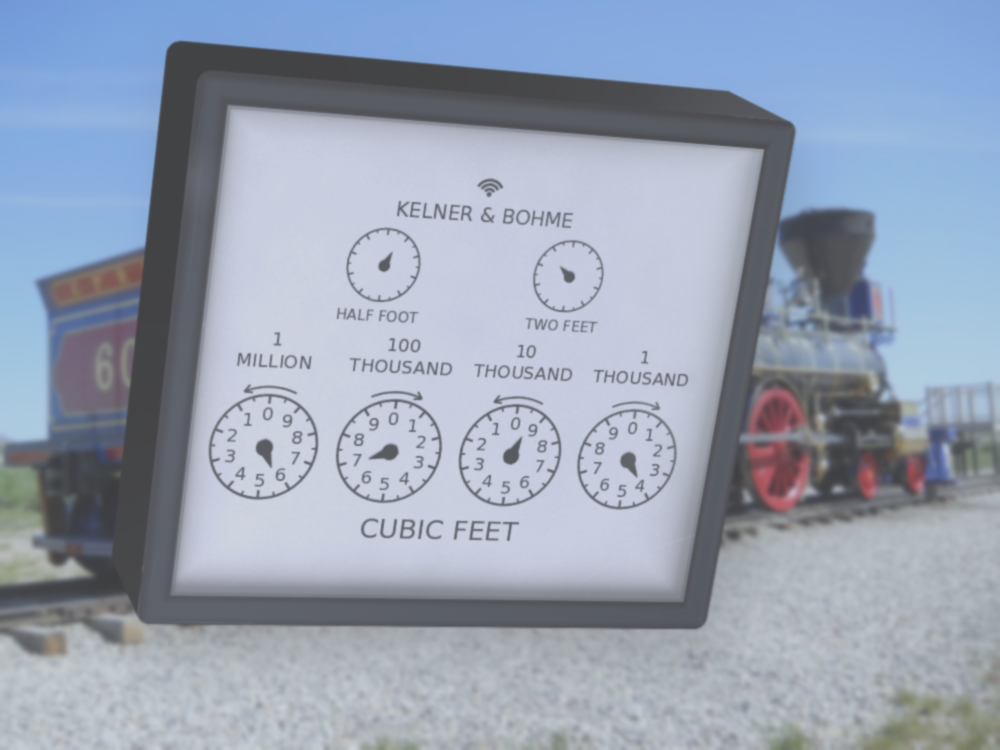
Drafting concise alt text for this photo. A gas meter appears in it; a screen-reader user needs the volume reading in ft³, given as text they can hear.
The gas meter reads 569400 ft³
